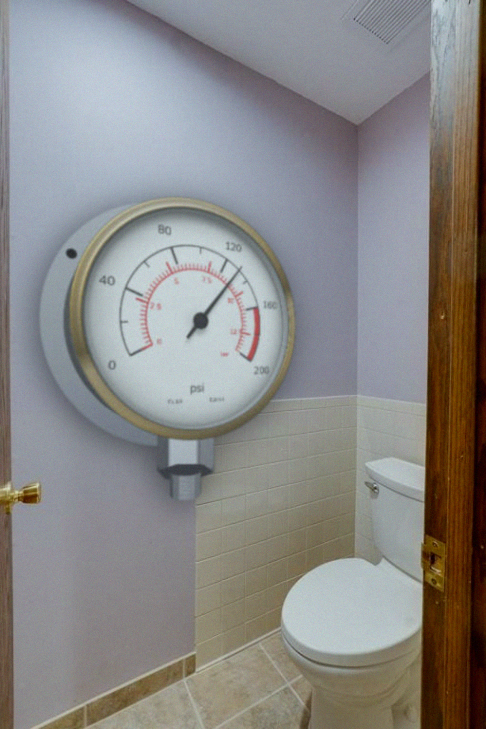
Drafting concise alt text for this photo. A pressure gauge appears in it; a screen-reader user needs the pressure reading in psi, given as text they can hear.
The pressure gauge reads 130 psi
